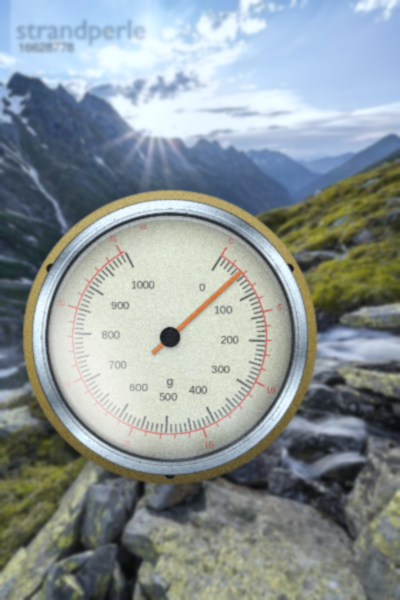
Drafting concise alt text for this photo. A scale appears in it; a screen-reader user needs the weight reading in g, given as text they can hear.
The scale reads 50 g
